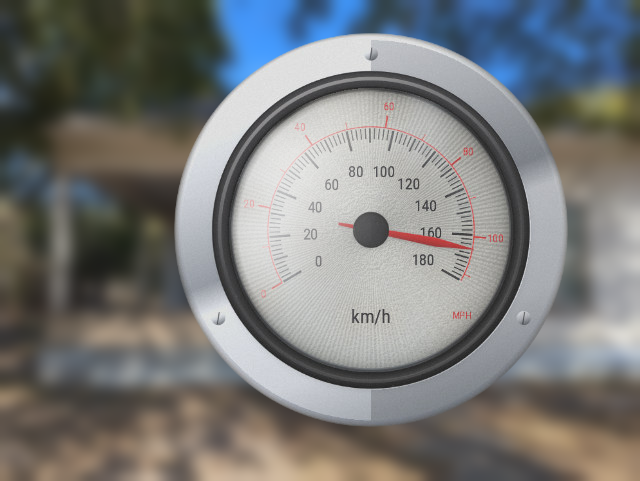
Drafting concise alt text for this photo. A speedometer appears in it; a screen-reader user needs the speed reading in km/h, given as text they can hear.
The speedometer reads 166 km/h
